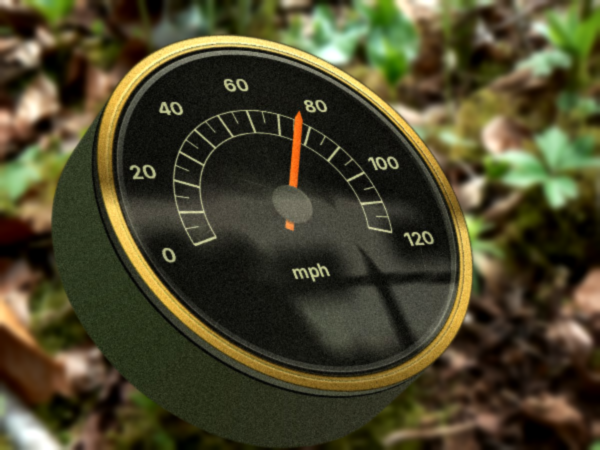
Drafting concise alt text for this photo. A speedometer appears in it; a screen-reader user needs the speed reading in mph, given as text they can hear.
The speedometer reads 75 mph
